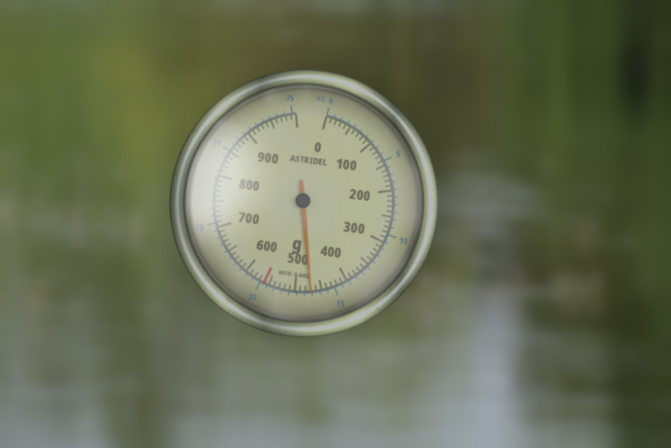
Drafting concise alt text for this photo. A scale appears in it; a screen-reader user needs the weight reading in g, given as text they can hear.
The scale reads 470 g
